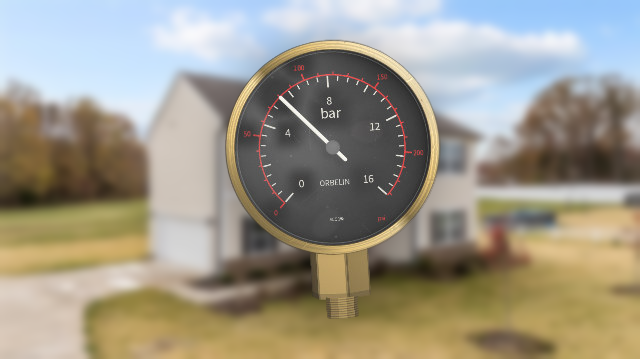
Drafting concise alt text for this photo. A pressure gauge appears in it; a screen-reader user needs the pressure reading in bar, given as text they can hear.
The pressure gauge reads 5.5 bar
